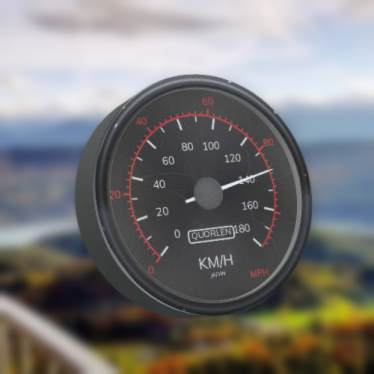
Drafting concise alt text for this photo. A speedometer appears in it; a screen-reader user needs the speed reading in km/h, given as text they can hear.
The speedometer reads 140 km/h
